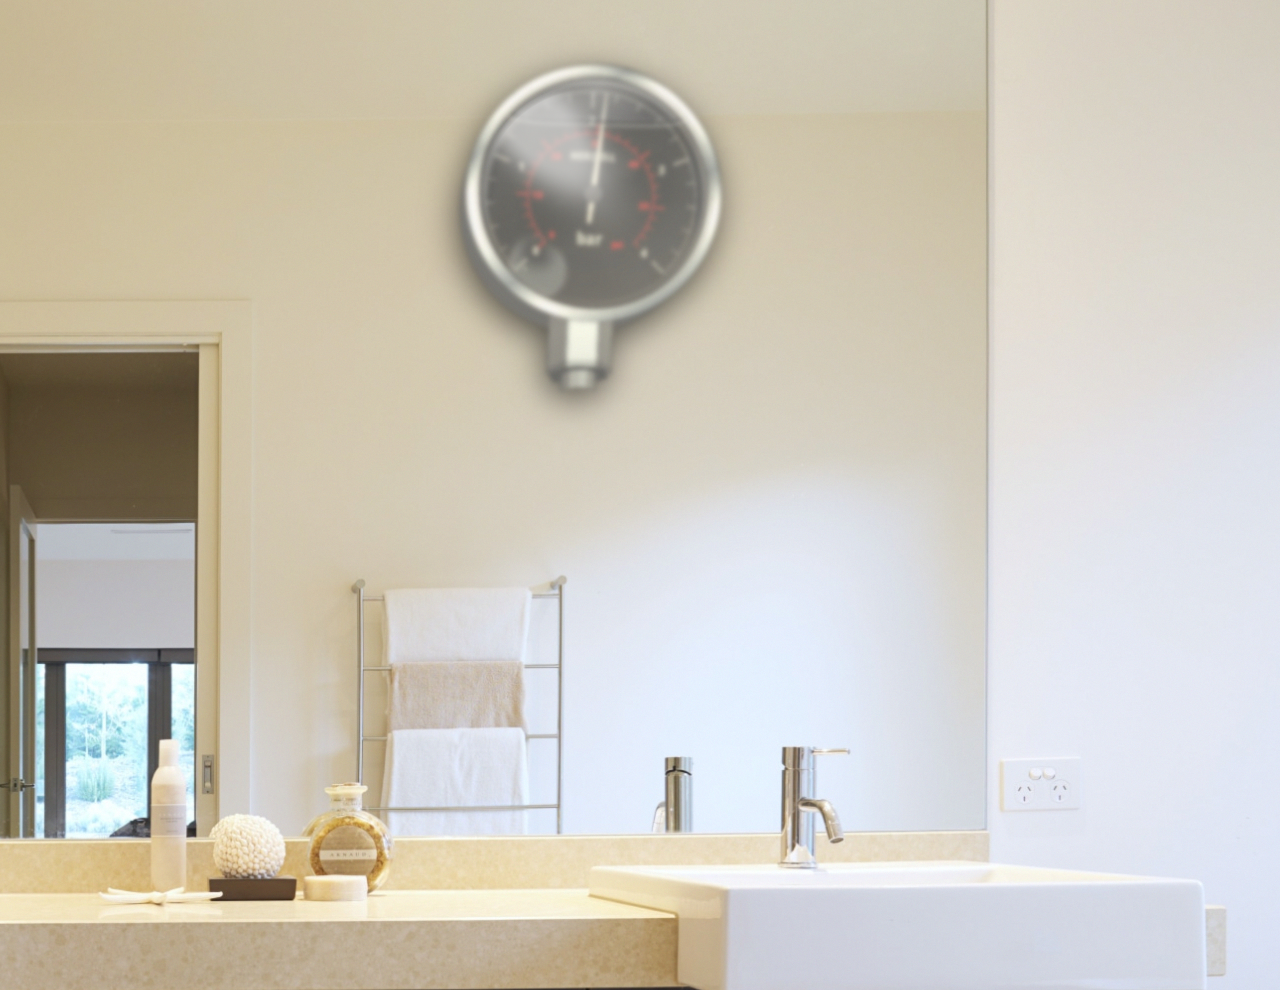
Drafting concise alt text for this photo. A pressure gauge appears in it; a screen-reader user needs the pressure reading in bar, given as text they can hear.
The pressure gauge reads 2.1 bar
